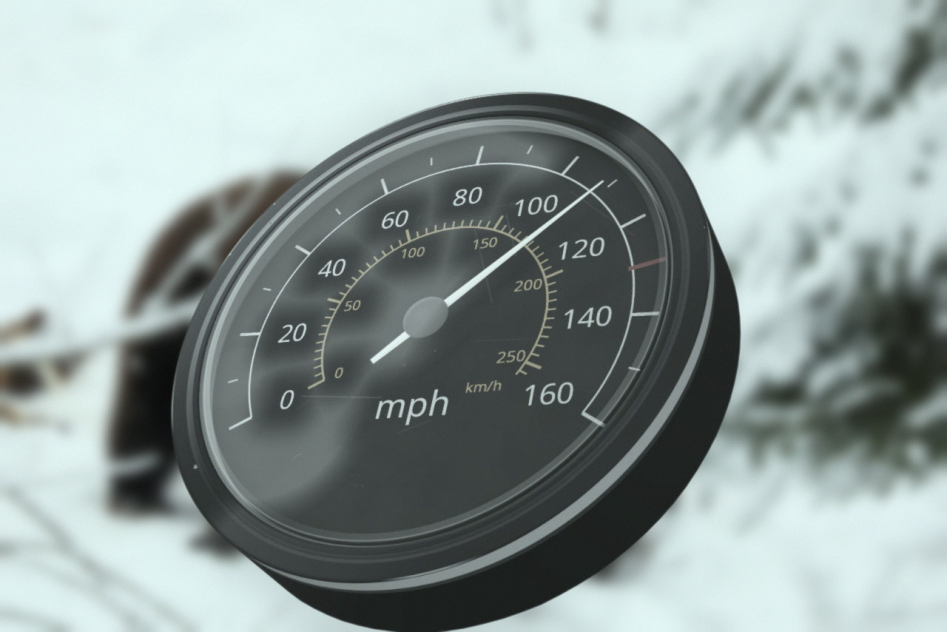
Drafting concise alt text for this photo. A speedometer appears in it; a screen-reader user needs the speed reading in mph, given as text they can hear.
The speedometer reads 110 mph
